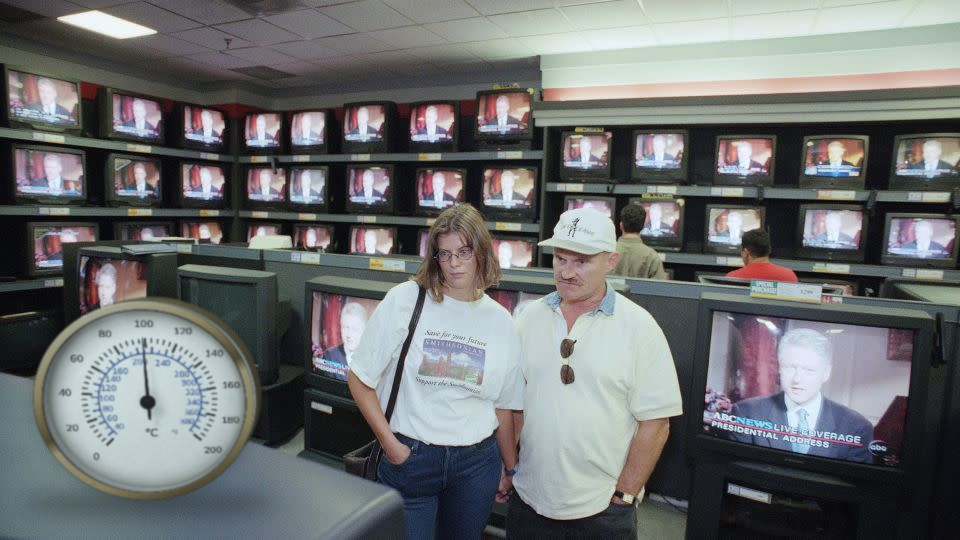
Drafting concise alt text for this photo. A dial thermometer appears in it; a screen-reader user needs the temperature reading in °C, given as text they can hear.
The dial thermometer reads 100 °C
